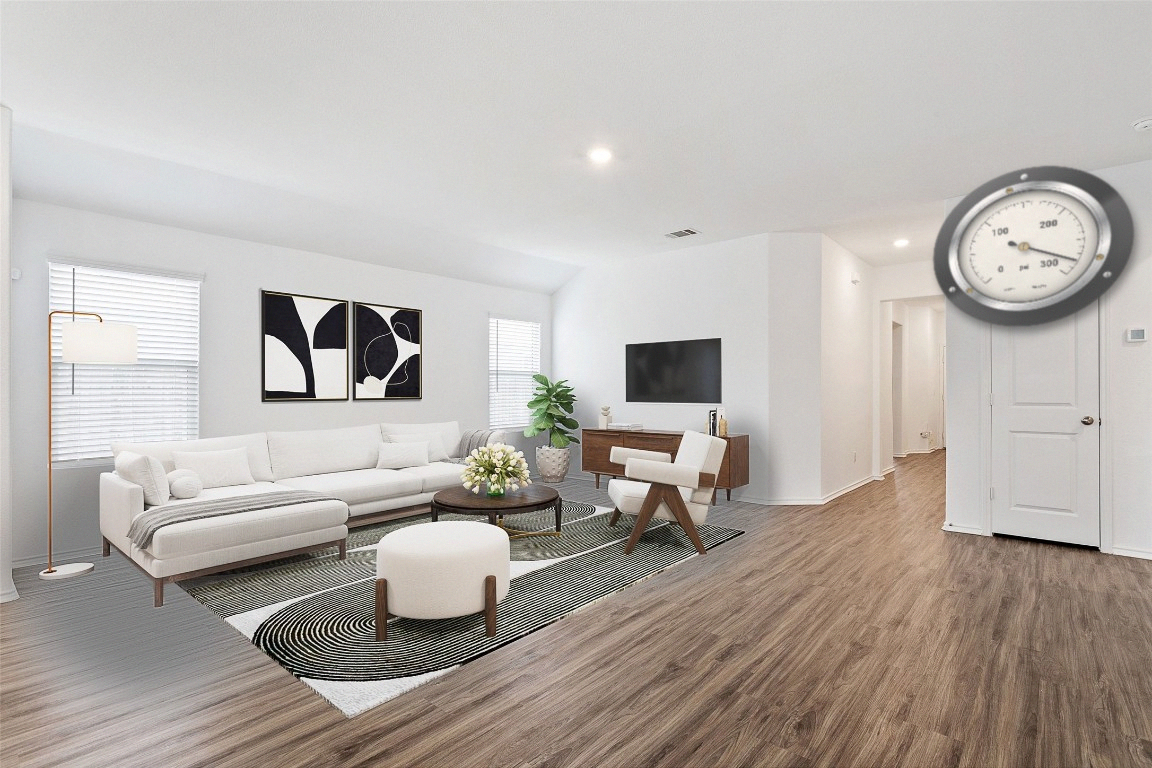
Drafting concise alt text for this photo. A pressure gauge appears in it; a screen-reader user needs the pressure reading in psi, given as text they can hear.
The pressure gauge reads 280 psi
